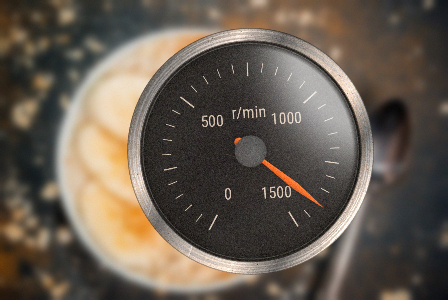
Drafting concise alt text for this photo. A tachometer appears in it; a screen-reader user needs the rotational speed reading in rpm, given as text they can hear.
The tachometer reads 1400 rpm
